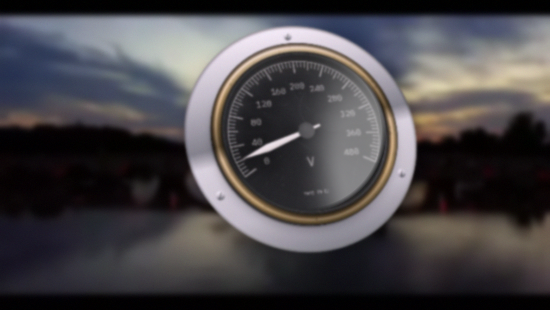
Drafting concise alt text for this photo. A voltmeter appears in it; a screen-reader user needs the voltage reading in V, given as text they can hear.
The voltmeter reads 20 V
